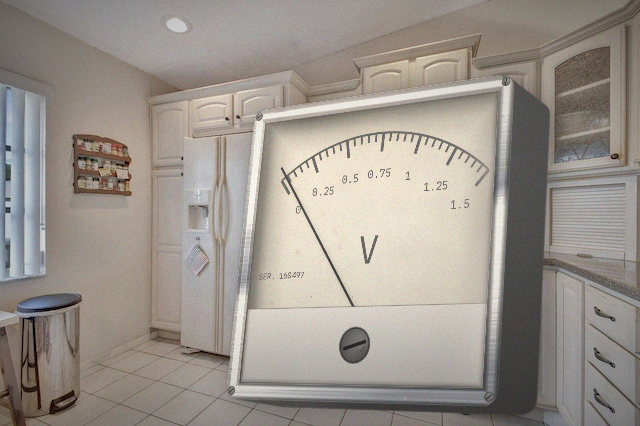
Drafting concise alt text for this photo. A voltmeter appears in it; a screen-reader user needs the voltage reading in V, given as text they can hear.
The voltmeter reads 0.05 V
